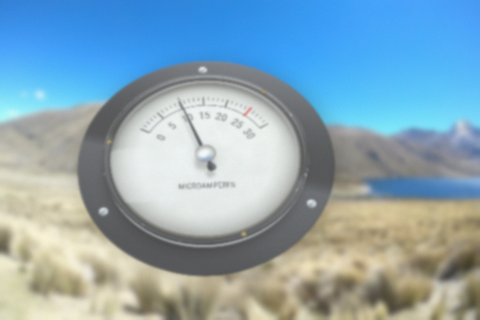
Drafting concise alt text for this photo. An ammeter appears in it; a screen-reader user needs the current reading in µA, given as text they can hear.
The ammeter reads 10 µA
